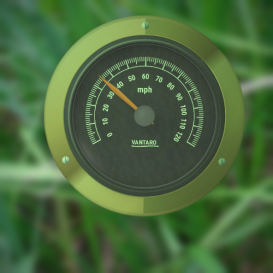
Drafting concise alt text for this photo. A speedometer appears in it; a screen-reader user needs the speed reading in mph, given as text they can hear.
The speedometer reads 35 mph
